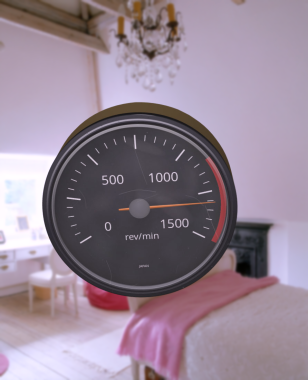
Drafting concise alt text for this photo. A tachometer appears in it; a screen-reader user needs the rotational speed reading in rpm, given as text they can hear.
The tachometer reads 1300 rpm
